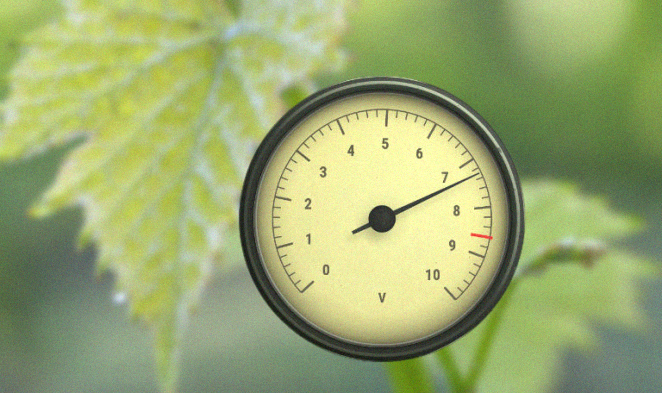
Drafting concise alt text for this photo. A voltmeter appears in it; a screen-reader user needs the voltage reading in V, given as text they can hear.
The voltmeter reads 7.3 V
